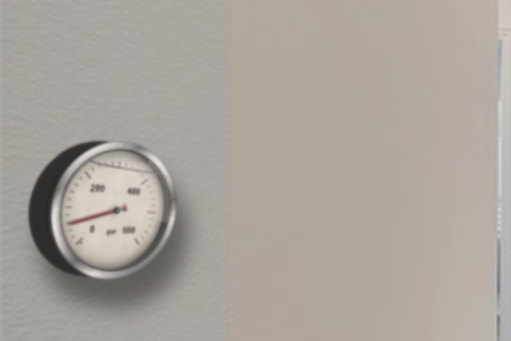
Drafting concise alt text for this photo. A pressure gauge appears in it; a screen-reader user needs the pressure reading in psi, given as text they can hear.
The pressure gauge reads 60 psi
